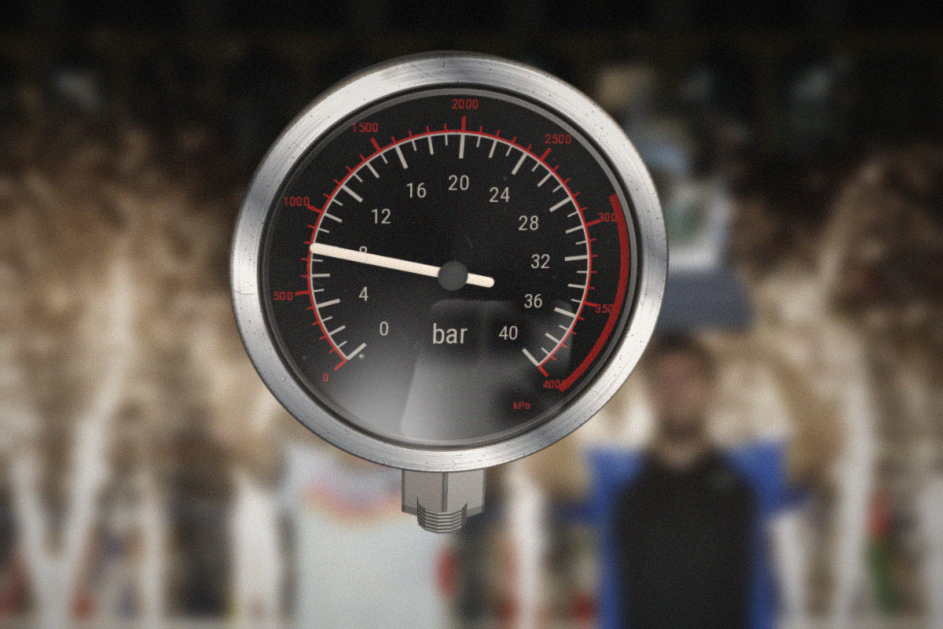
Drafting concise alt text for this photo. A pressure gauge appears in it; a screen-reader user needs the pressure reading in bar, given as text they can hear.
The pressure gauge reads 8 bar
